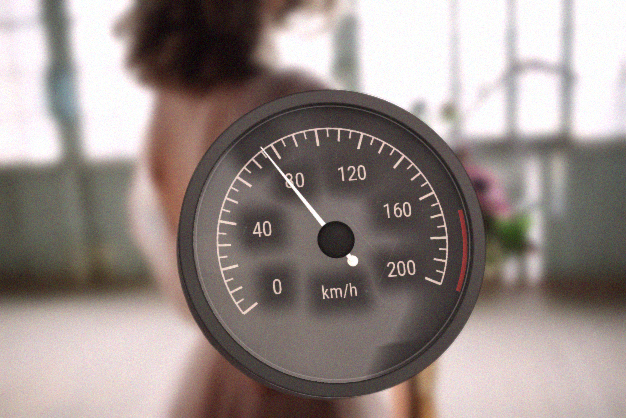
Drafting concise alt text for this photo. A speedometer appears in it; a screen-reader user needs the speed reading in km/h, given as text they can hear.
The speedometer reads 75 km/h
